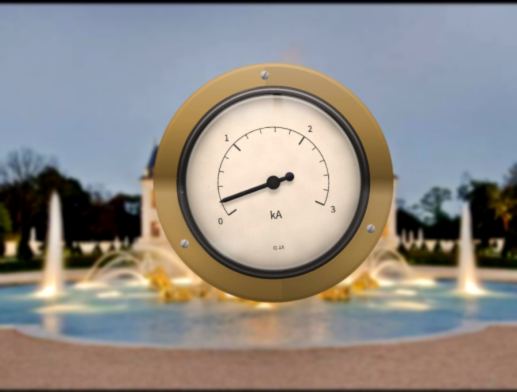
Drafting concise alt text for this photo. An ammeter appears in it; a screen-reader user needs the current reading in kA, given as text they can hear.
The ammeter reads 0.2 kA
